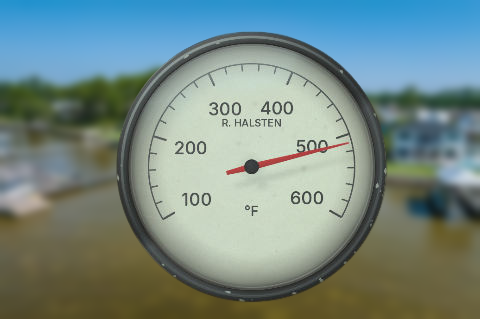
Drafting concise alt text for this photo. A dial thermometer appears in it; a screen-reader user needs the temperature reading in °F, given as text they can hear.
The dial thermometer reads 510 °F
